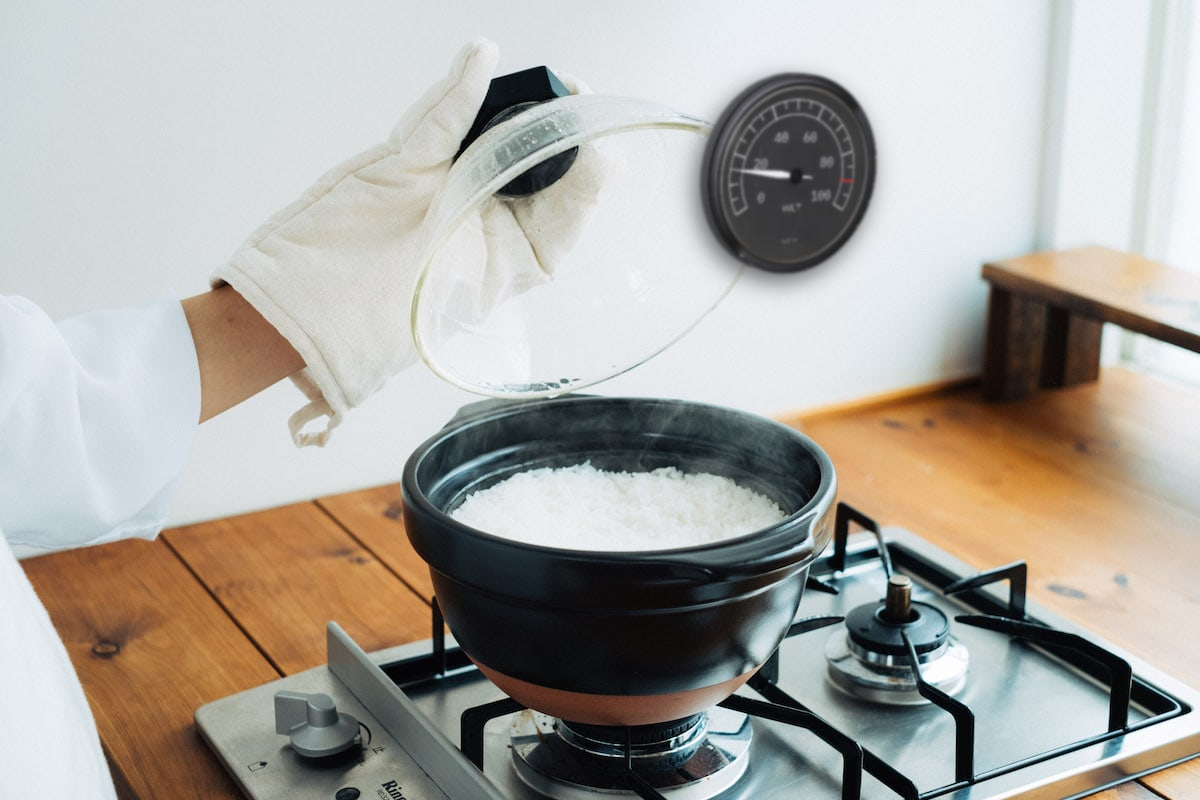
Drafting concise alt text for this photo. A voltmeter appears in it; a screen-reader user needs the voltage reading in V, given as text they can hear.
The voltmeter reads 15 V
